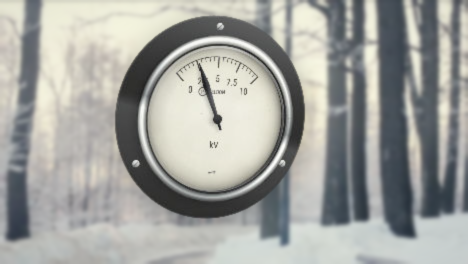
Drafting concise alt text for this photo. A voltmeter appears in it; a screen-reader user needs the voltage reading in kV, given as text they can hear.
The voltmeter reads 2.5 kV
